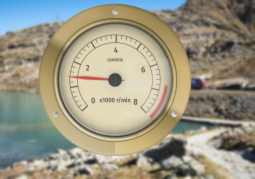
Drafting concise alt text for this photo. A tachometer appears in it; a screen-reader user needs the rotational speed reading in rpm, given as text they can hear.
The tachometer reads 1400 rpm
